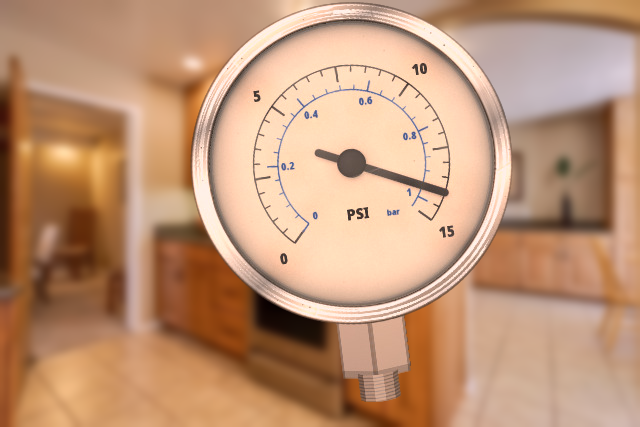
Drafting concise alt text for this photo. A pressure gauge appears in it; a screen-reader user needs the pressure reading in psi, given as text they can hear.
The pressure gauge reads 14 psi
